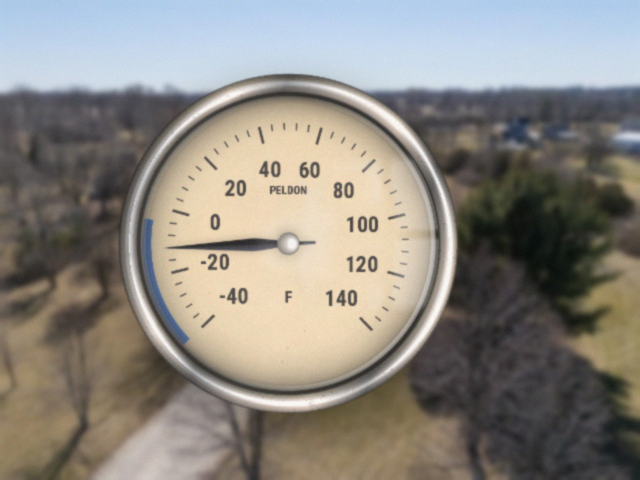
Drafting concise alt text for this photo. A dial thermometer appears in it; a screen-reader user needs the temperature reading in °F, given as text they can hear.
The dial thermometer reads -12 °F
